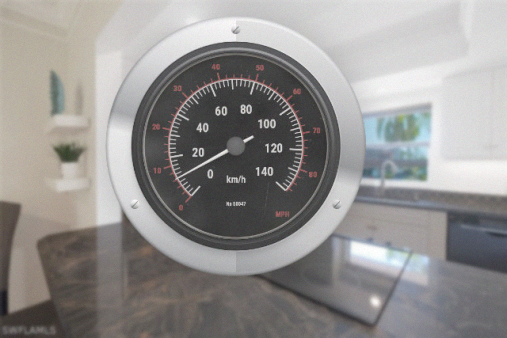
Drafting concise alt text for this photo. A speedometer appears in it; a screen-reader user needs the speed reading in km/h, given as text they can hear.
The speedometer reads 10 km/h
